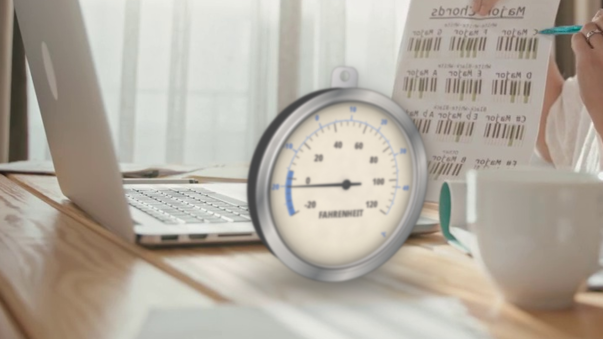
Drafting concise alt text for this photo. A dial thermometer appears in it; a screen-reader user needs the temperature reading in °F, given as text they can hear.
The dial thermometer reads -4 °F
